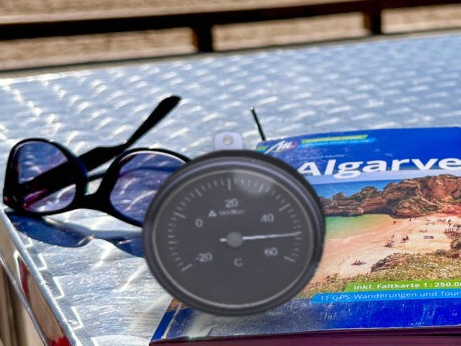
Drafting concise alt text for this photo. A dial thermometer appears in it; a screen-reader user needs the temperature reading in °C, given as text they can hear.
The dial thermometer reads 50 °C
